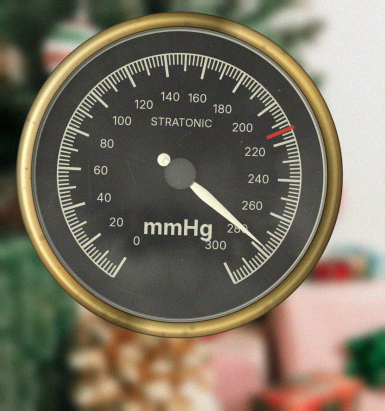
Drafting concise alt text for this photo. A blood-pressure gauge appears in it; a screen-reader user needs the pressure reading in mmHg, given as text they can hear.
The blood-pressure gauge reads 278 mmHg
